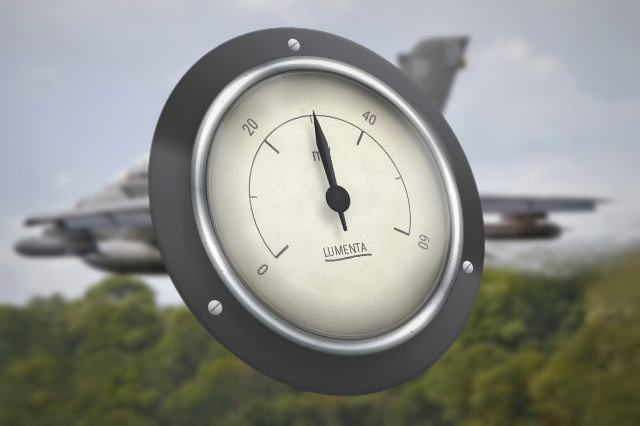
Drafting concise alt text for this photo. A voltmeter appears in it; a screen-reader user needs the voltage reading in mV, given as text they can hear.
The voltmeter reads 30 mV
